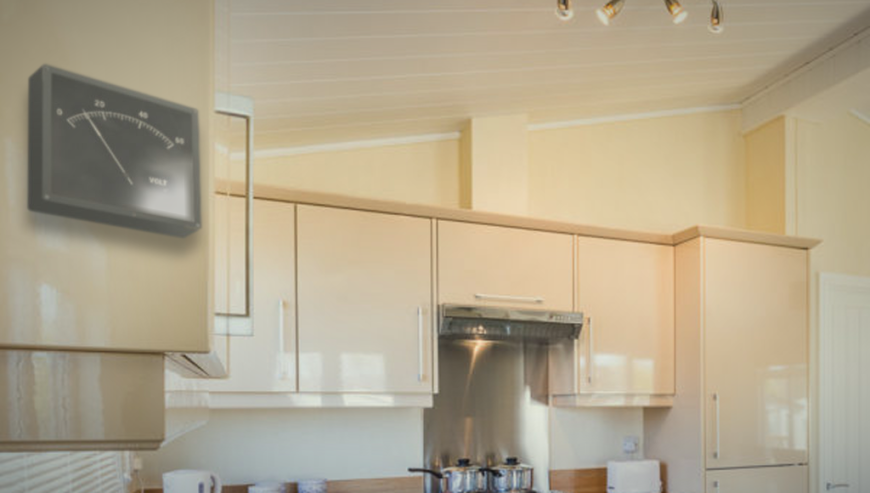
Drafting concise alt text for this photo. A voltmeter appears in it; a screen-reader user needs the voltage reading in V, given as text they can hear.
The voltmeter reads 10 V
